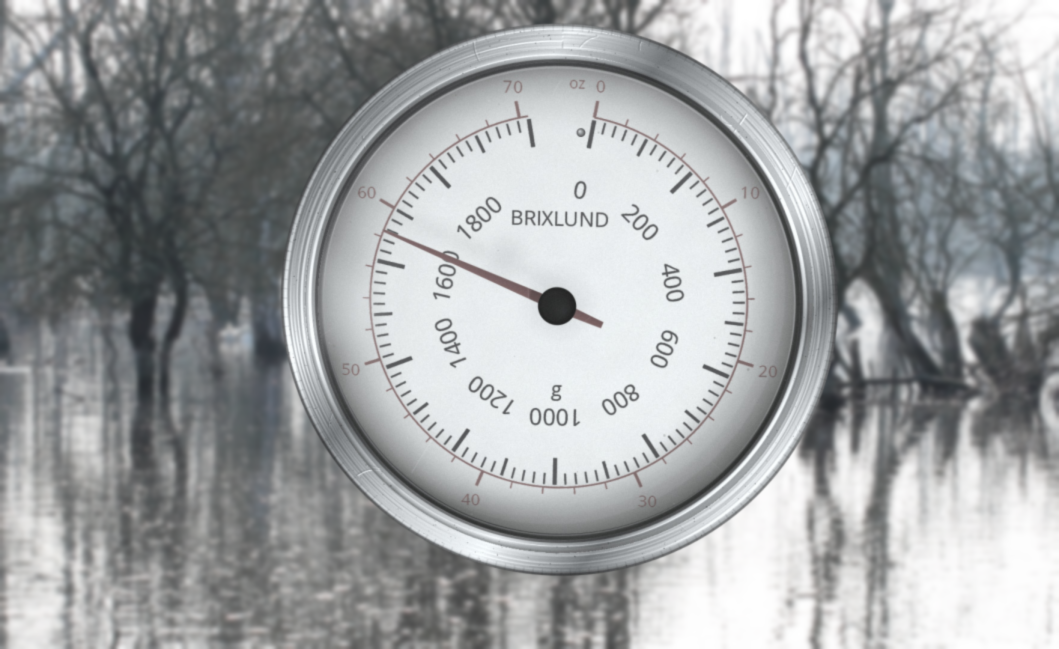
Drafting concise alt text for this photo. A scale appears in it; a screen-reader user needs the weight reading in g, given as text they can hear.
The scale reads 1660 g
